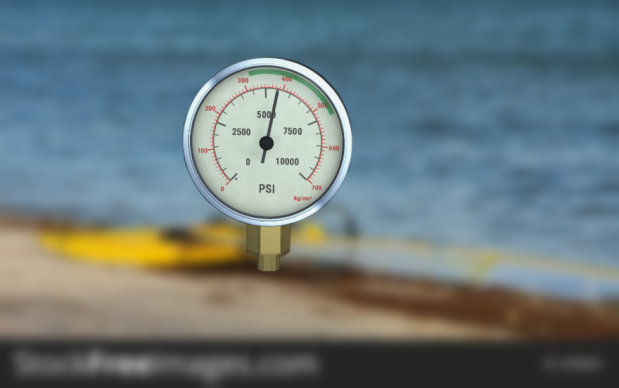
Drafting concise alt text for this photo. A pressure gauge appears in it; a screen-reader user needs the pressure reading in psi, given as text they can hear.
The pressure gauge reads 5500 psi
